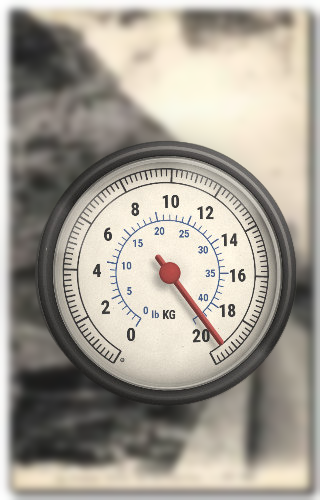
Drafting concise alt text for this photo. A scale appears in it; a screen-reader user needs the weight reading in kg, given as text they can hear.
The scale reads 19.4 kg
